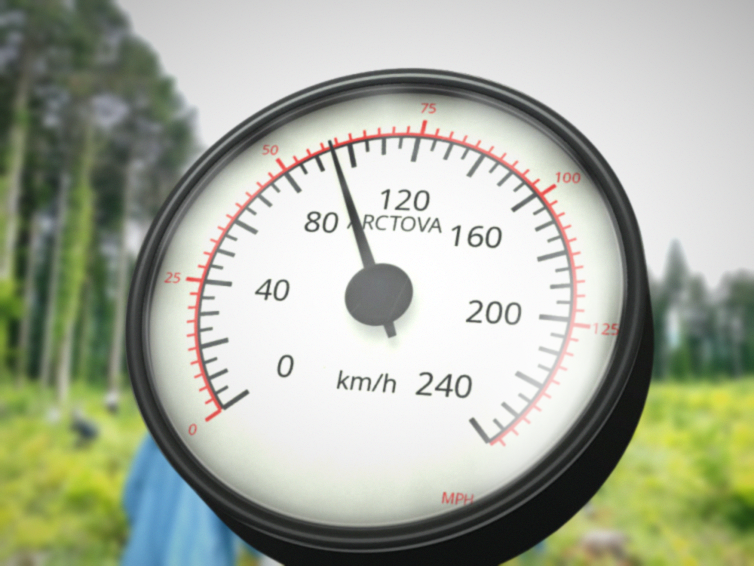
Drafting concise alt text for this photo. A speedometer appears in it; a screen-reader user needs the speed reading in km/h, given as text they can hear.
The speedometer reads 95 km/h
